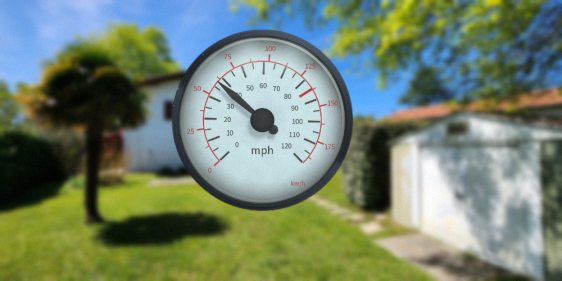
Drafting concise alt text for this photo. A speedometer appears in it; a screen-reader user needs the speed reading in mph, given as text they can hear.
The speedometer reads 37.5 mph
